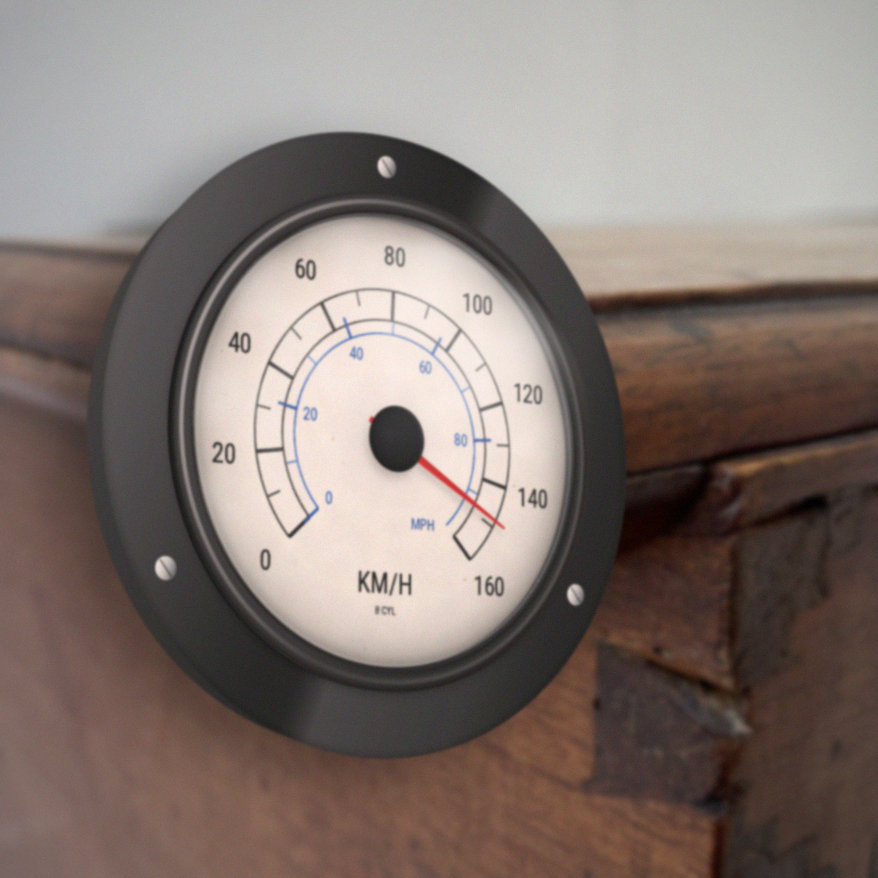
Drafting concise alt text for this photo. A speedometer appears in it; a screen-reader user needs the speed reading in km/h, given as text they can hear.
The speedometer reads 150 km/h
